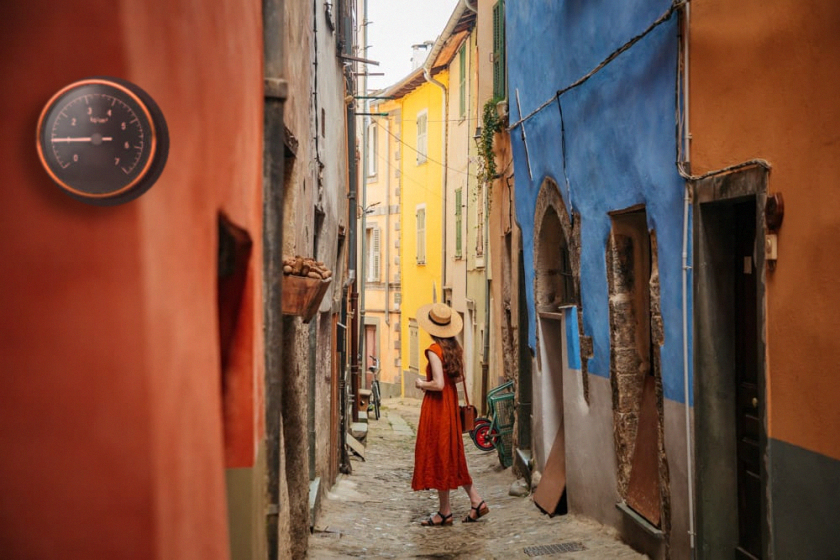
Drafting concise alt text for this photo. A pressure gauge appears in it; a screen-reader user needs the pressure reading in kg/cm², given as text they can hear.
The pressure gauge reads 1 kg/cm²
